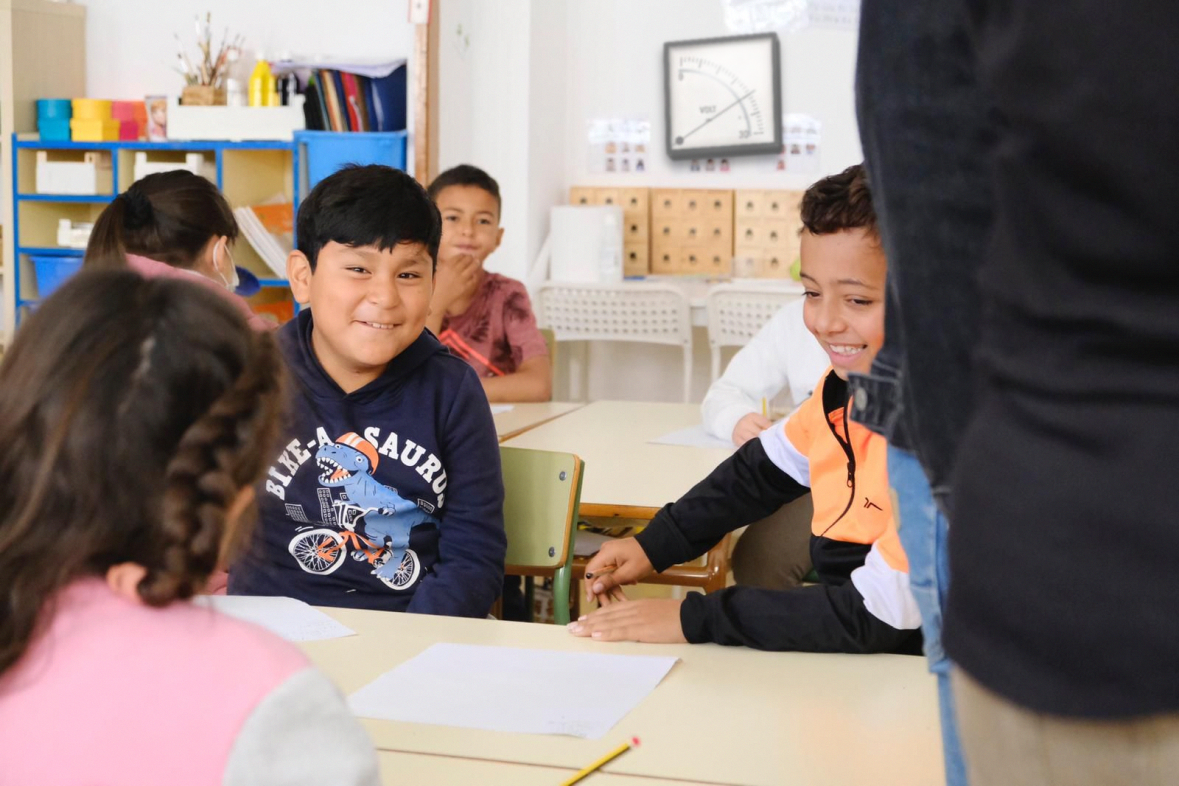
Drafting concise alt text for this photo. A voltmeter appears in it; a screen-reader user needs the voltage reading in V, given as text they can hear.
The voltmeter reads 20 V
